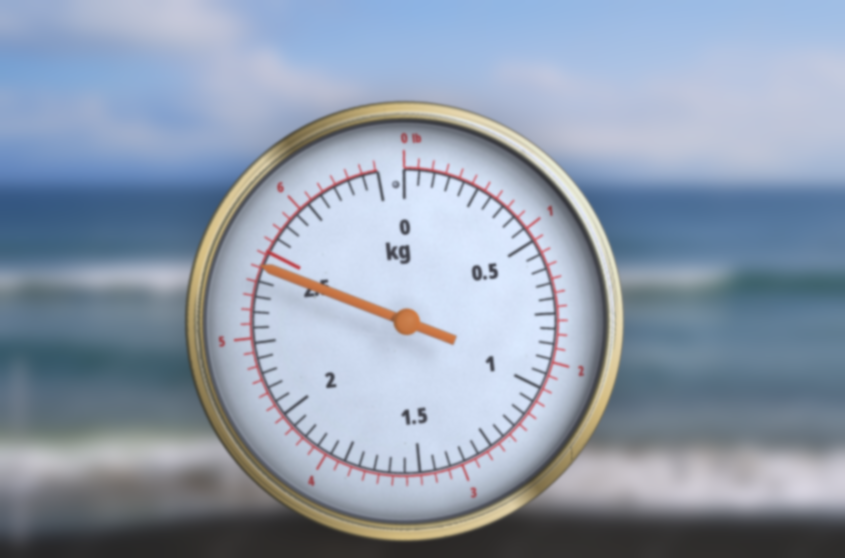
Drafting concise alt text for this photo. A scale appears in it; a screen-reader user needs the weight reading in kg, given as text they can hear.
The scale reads 2.5 kg
